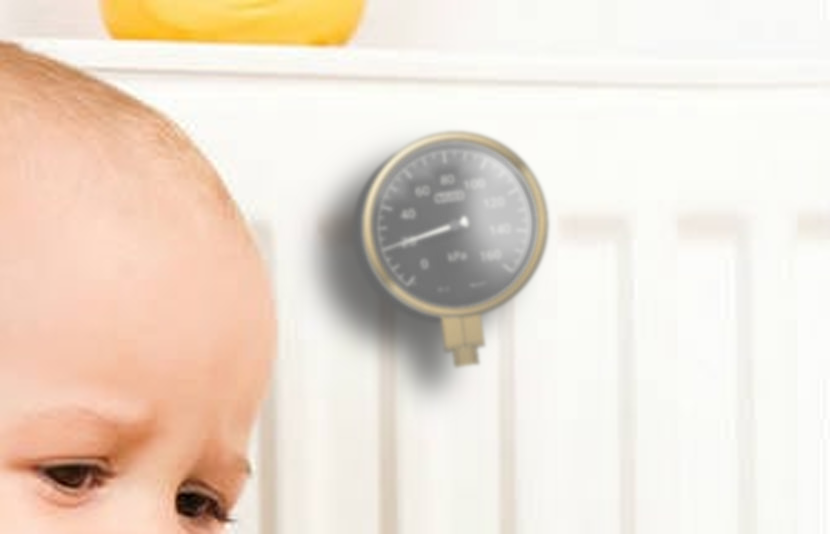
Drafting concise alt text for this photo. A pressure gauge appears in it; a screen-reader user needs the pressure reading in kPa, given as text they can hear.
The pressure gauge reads 20 kPa
